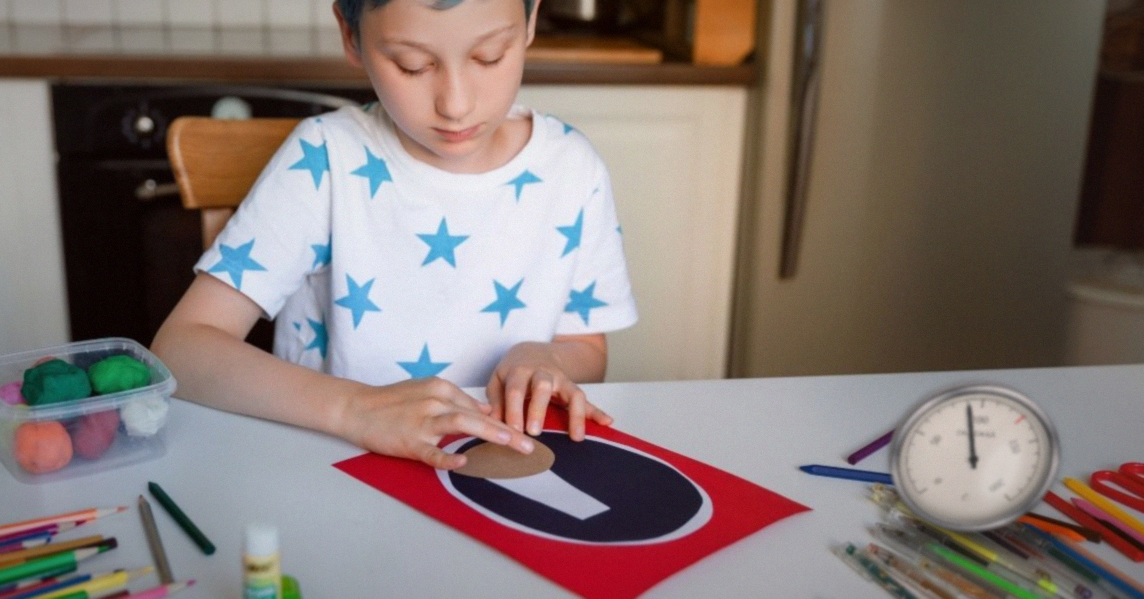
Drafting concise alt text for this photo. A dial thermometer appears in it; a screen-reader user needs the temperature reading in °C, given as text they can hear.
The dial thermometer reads 90 °C
